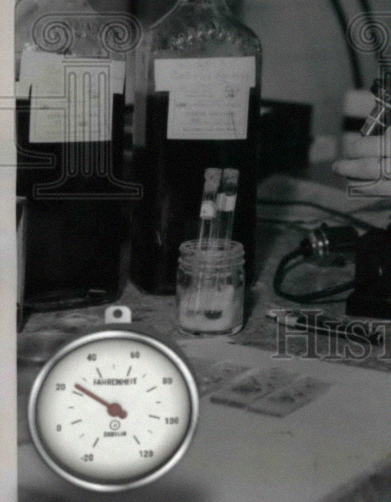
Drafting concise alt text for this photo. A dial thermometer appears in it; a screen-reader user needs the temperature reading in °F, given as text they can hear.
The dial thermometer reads 25 °F
